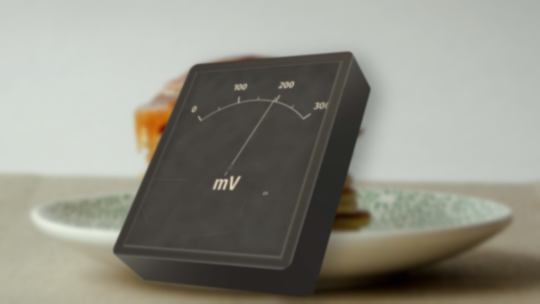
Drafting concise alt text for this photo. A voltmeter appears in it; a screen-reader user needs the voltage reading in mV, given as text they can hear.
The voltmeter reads 200 mV
